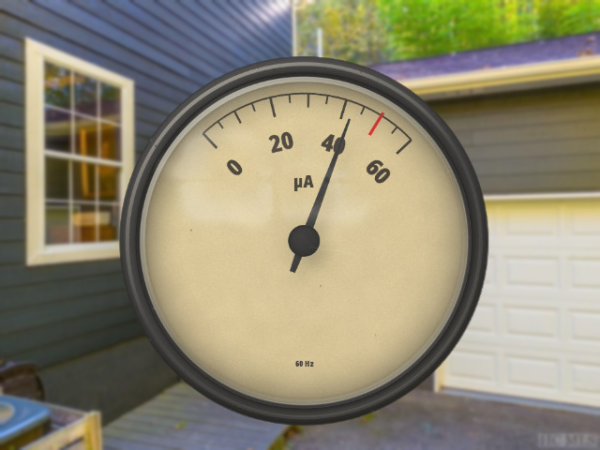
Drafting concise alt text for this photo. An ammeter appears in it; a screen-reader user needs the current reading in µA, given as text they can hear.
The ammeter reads 42.5 µA
